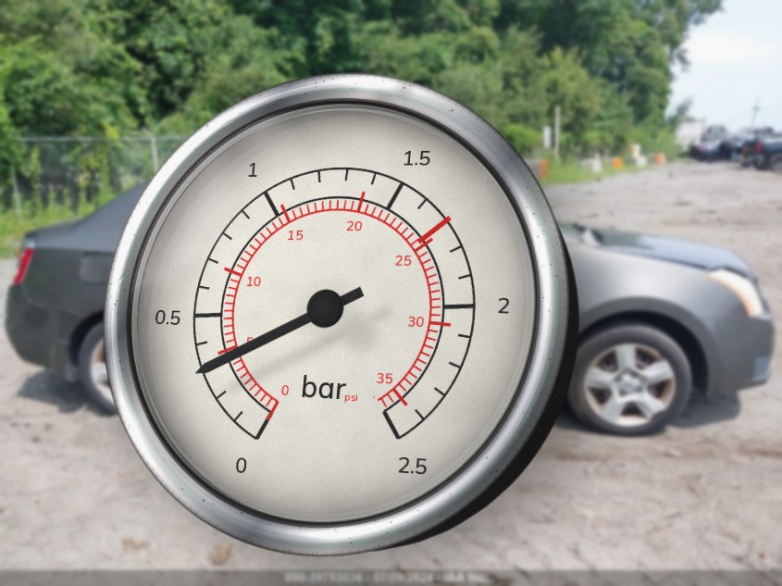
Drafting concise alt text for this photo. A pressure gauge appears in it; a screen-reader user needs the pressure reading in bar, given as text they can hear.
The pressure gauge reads 0.3 bar
